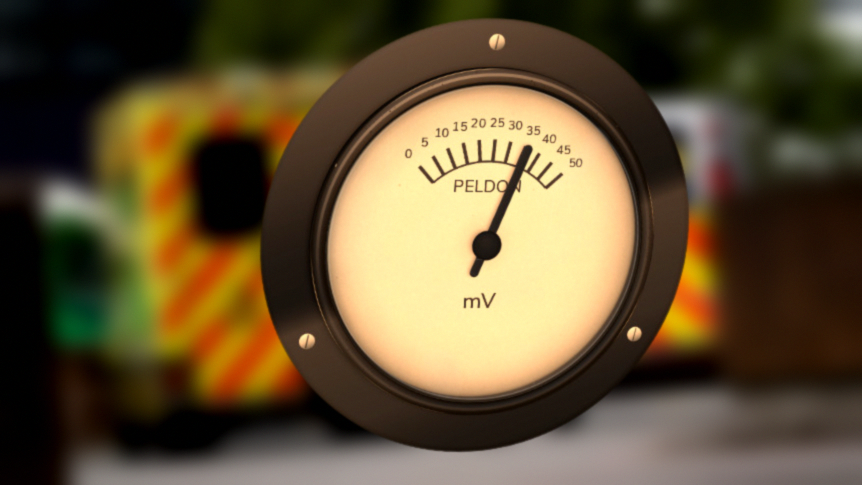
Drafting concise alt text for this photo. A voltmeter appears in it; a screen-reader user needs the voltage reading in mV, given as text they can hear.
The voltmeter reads 35 mV
